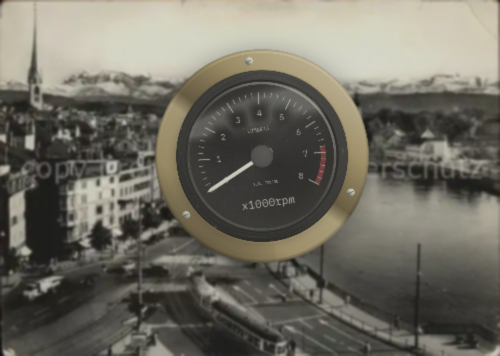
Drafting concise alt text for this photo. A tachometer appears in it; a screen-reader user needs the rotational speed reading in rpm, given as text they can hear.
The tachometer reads 0 rpm
